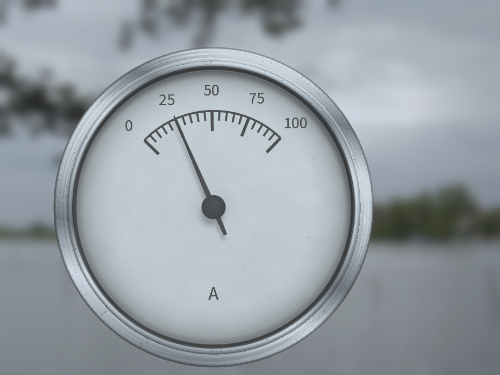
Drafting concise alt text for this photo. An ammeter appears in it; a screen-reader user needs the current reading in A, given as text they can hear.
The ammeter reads 25 A
